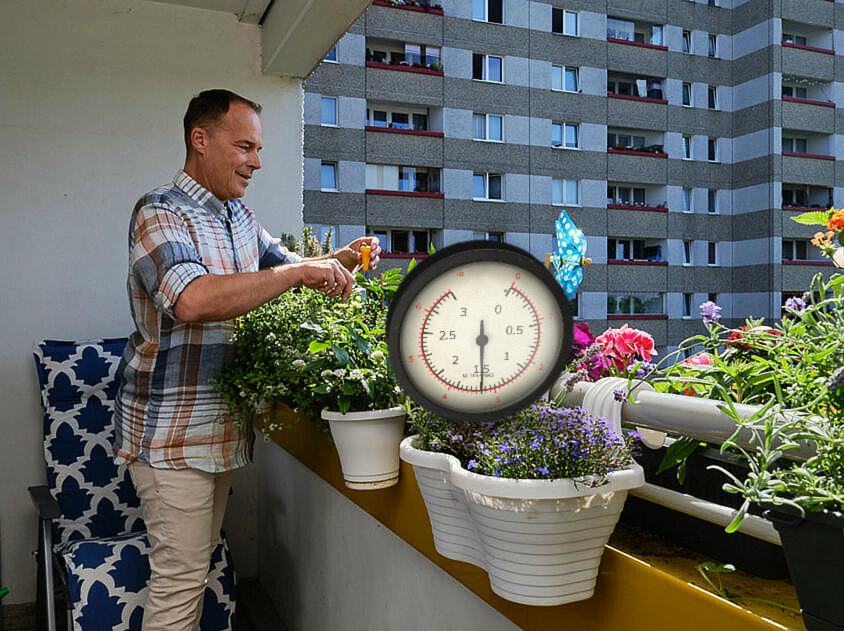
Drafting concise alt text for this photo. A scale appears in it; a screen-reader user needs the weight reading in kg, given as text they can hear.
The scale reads 1.5 kg
